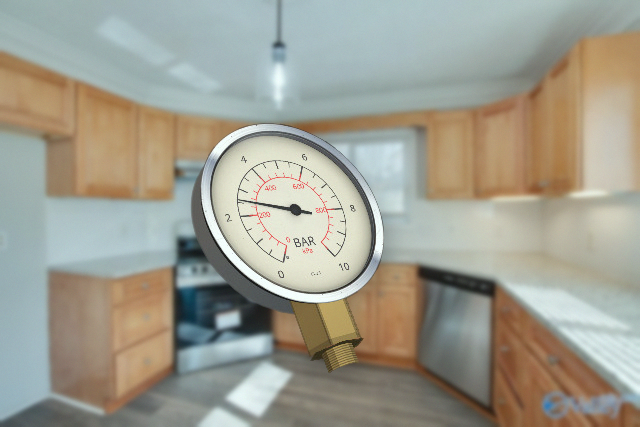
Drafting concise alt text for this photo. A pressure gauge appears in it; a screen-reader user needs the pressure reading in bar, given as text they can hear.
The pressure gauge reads 2.5 bar
